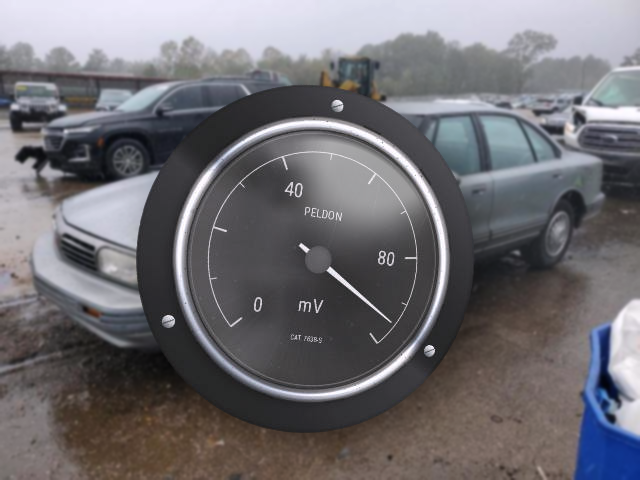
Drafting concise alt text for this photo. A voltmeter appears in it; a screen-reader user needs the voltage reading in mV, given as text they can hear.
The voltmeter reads 95 mV
